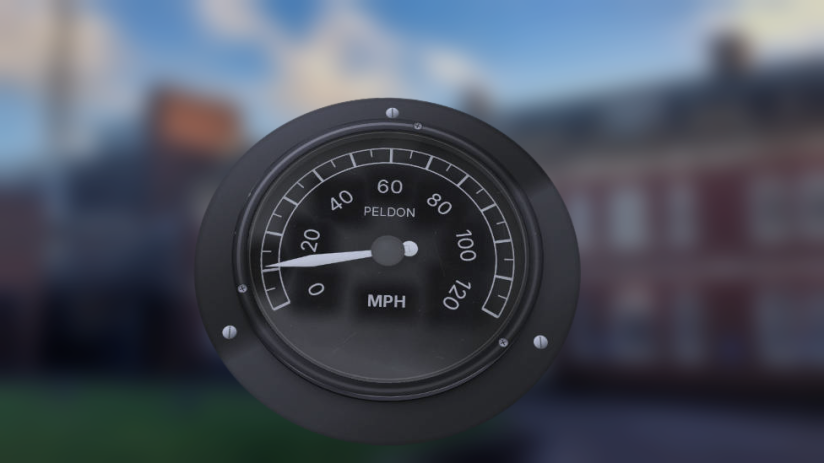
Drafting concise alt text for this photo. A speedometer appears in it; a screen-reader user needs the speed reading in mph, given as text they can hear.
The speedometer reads 10 mph
